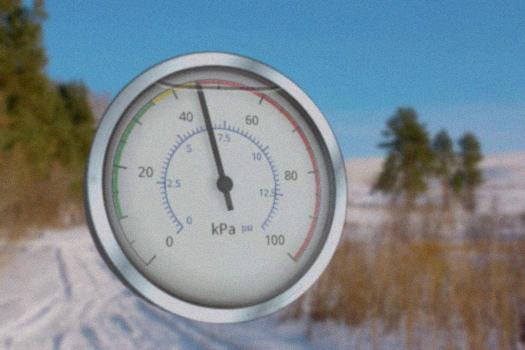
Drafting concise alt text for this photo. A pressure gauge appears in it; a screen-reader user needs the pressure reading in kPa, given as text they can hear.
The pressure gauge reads 45 kPa
